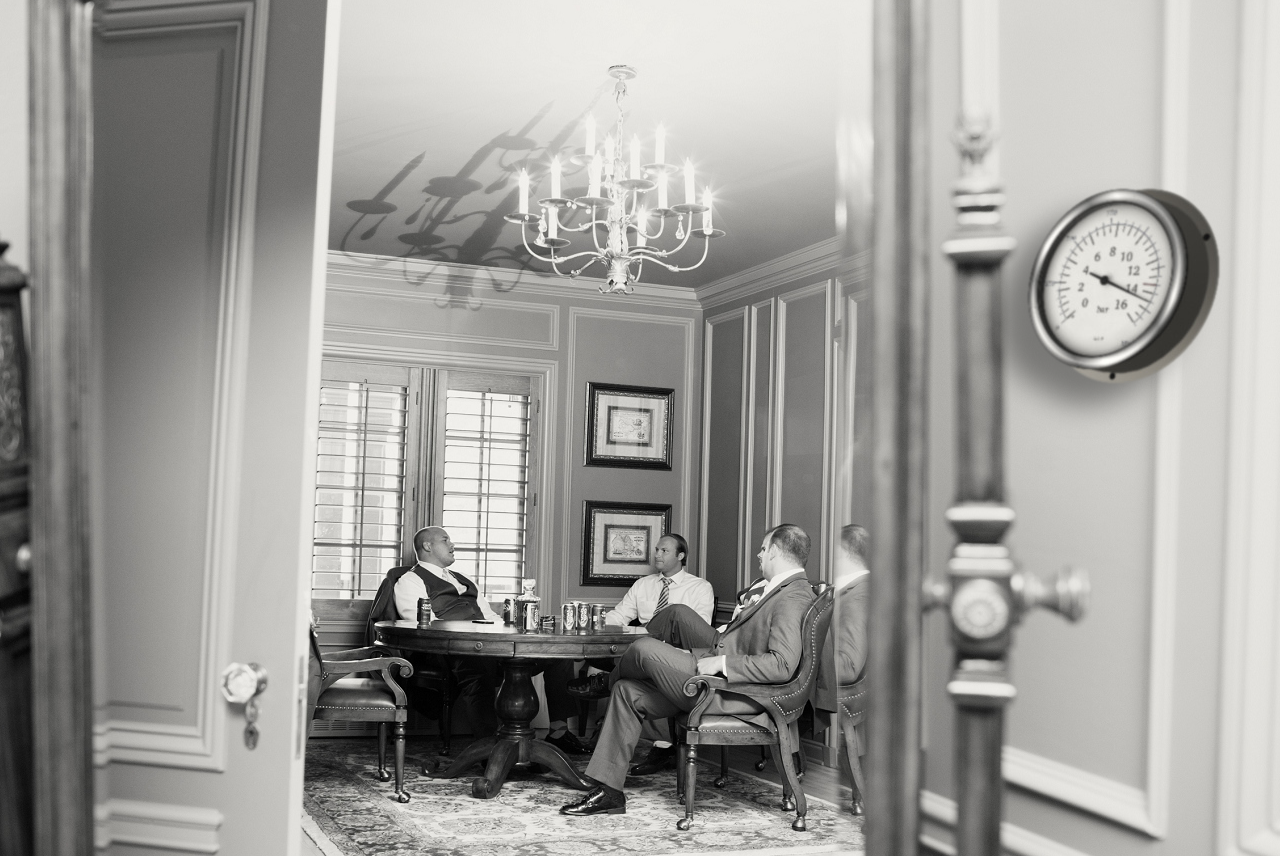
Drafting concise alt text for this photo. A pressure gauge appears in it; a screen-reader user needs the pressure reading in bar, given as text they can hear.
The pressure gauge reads 14.5 bar
